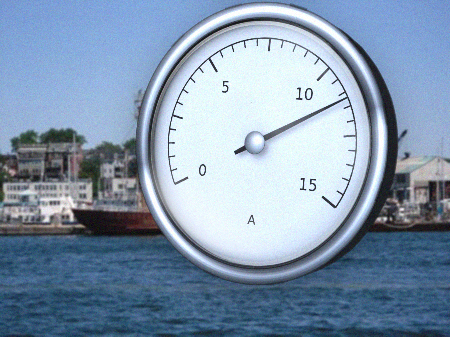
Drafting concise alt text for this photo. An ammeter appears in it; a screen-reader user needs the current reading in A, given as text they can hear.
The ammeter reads 11.25 A
